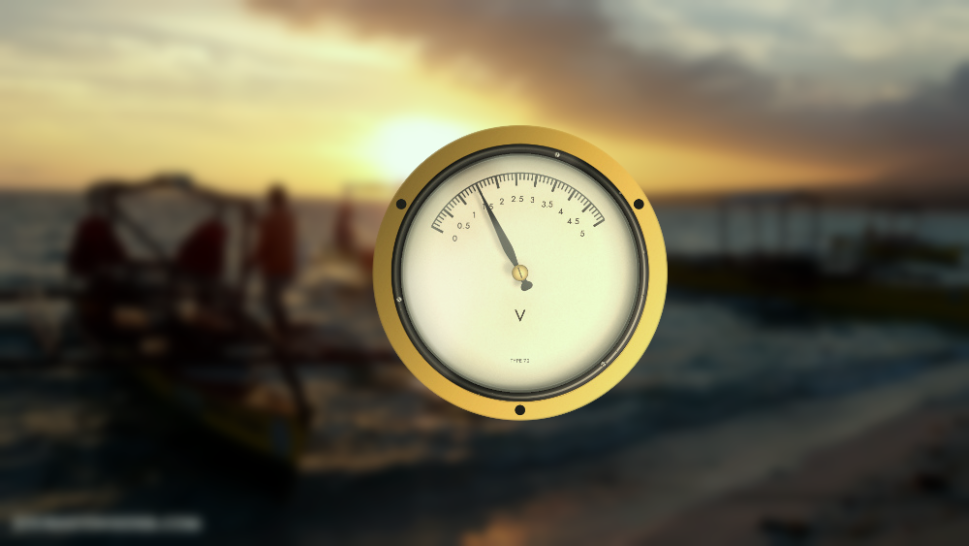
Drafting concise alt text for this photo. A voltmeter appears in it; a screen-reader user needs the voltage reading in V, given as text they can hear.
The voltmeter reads 1.5 V
